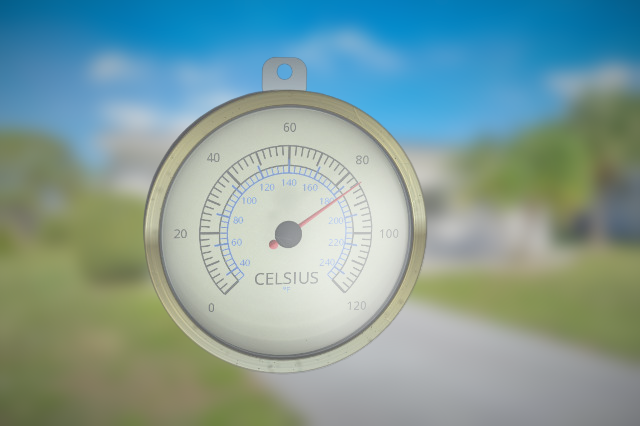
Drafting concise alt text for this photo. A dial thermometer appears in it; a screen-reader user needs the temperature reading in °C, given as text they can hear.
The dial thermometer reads 84 °C
